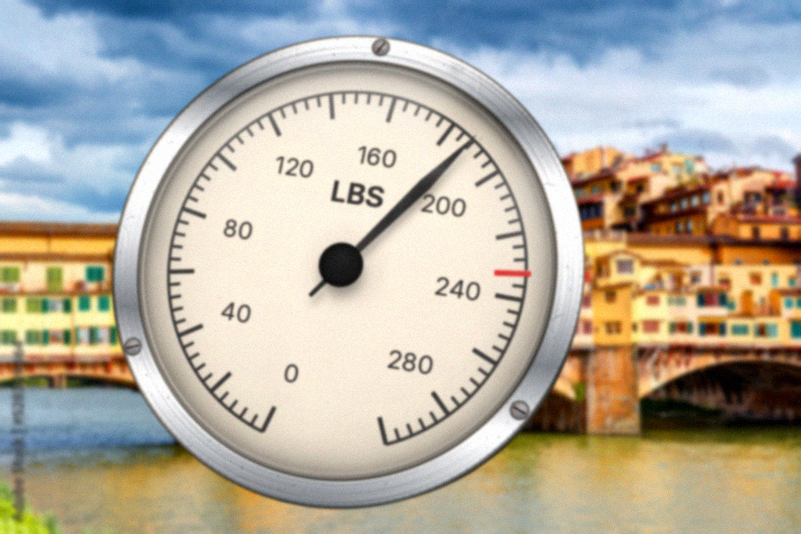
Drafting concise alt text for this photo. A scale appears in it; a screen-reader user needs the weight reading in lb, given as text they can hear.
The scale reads 188 lb
